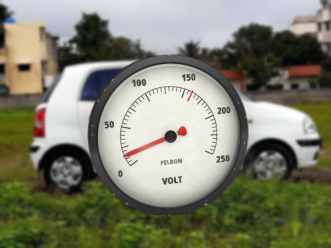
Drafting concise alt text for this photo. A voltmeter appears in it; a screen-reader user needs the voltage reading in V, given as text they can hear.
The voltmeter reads 15 V
